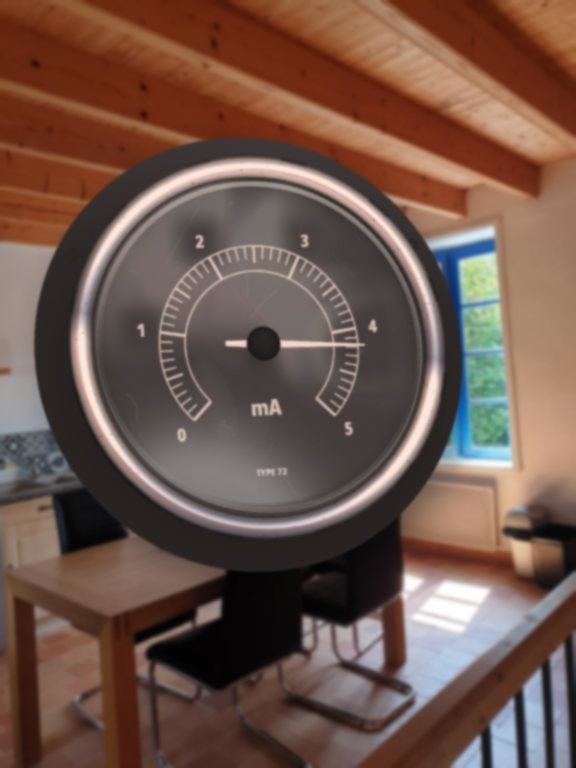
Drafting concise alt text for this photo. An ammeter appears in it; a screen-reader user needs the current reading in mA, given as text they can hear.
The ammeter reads 4.2 mA
